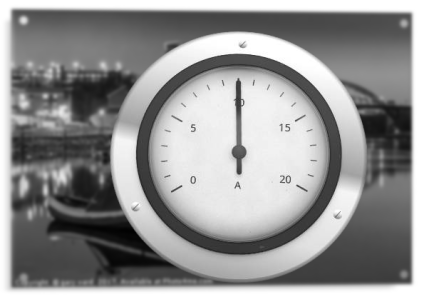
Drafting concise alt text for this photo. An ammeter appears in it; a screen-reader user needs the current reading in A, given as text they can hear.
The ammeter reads 10 A
